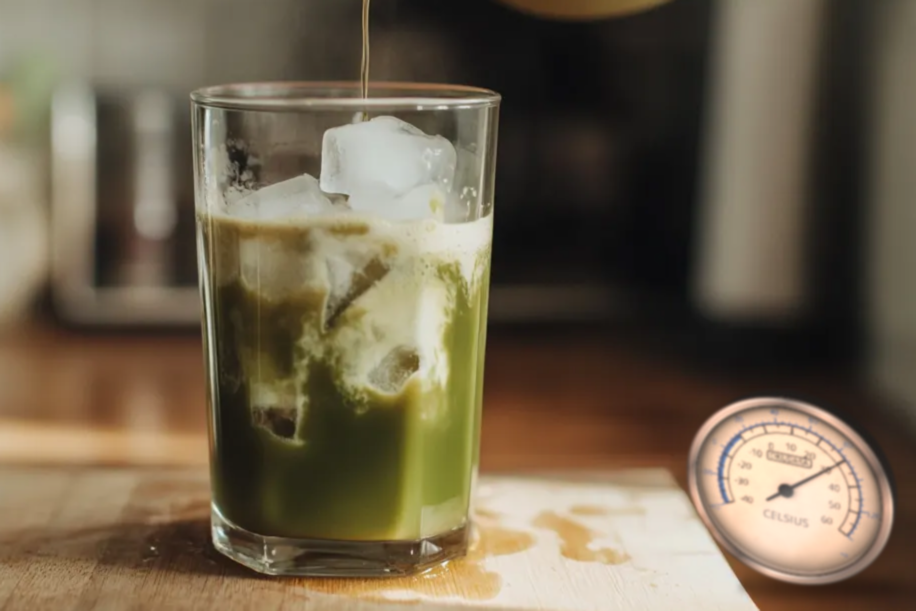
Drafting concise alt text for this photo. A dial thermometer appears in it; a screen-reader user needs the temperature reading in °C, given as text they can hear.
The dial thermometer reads 30 °C
